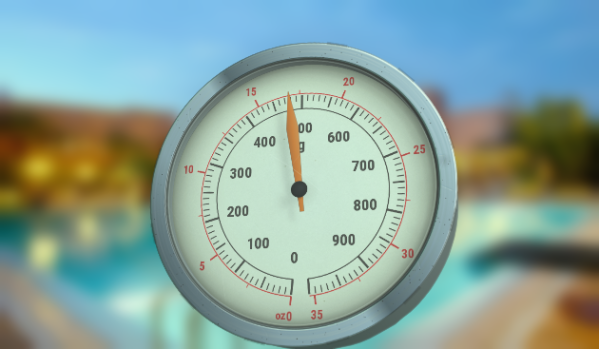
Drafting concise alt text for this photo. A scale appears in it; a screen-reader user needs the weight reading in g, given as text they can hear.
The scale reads 480 g
